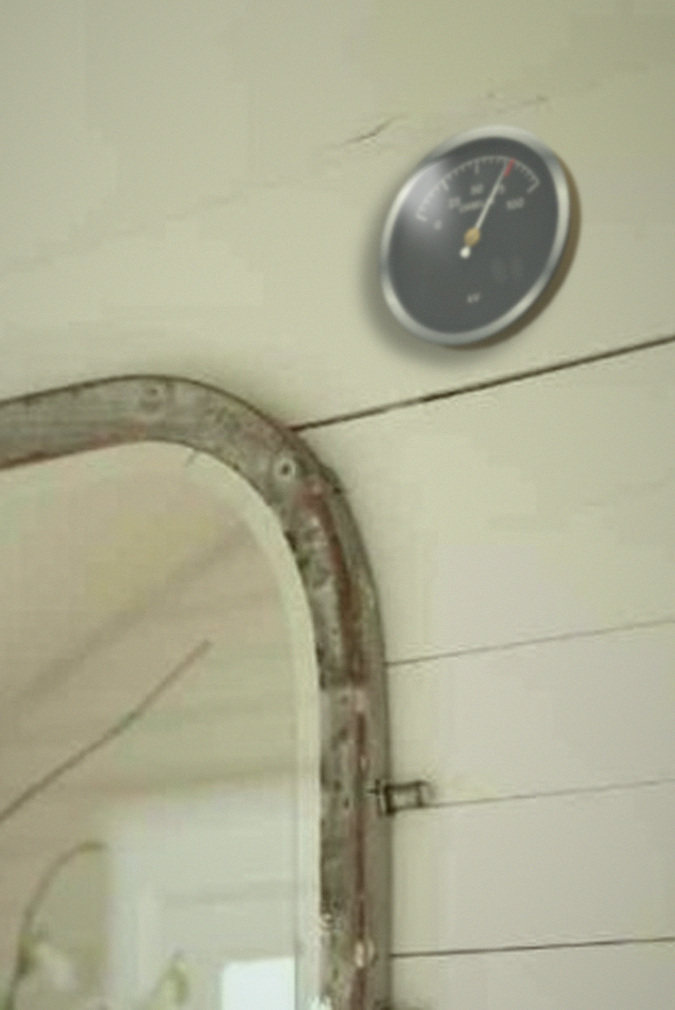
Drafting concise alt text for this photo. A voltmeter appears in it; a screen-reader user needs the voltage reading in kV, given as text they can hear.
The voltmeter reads 75 kV
